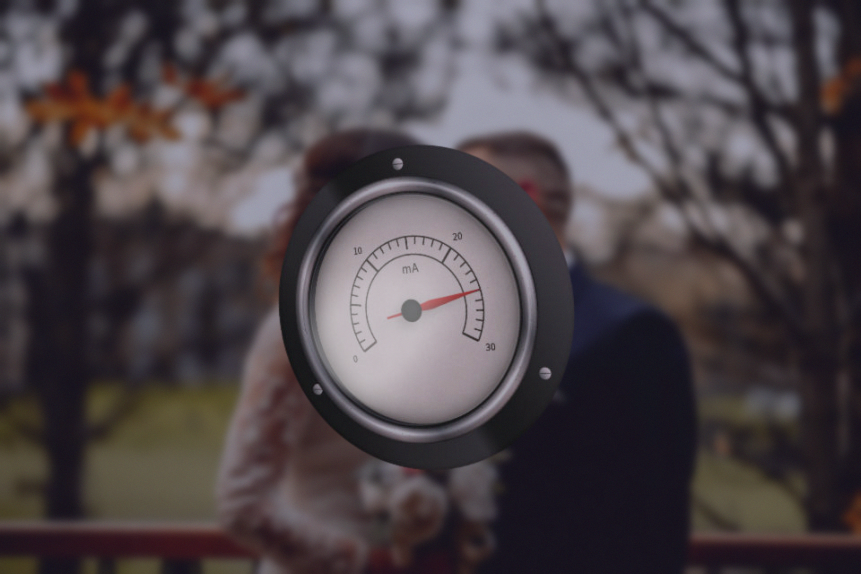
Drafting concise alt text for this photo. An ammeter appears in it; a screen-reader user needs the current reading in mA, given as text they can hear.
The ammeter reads 25 mA
